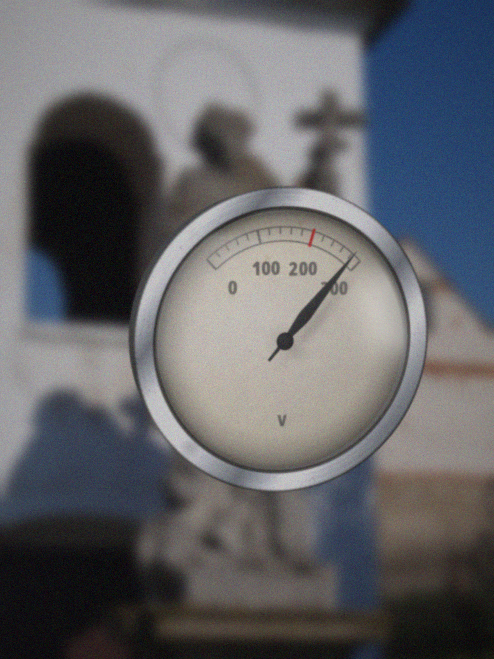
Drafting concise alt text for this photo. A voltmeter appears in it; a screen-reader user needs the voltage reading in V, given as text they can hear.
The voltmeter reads 280 V
